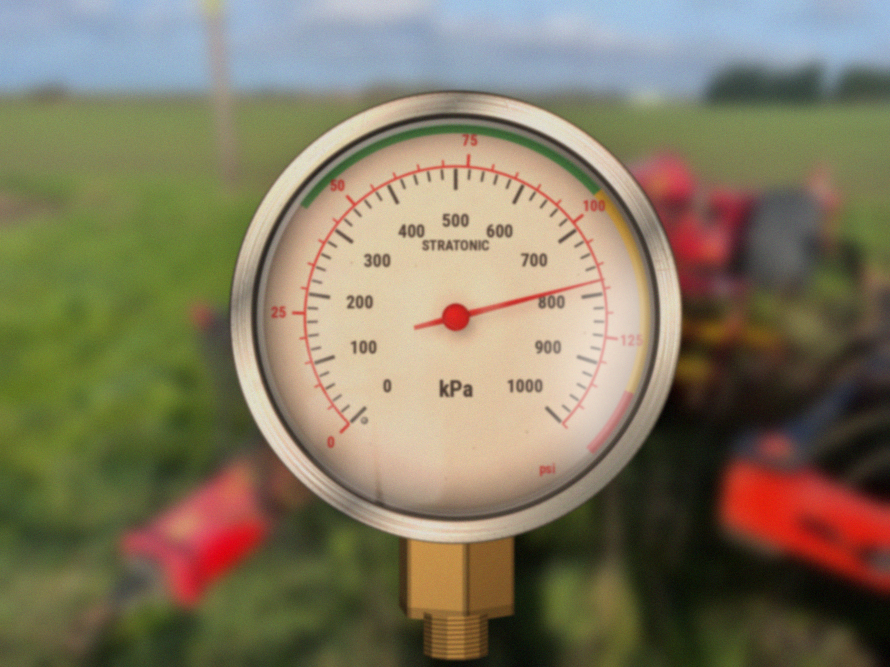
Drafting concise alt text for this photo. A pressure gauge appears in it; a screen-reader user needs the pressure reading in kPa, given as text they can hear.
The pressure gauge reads 780 kPa
